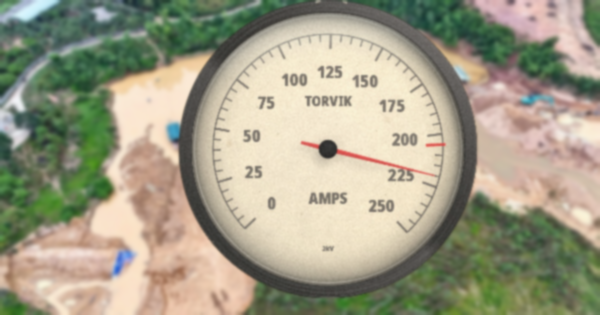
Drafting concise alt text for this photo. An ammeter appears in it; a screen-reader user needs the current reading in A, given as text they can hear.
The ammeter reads 220 A
